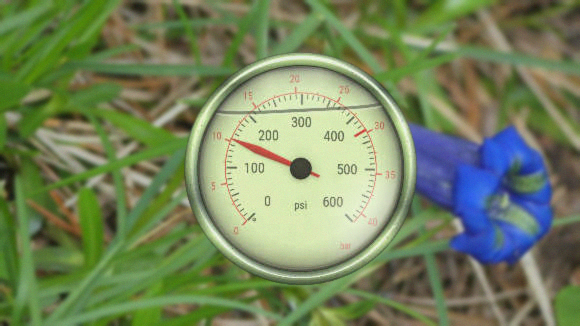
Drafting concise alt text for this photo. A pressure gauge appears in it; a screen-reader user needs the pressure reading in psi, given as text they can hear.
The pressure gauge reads 150 psi
